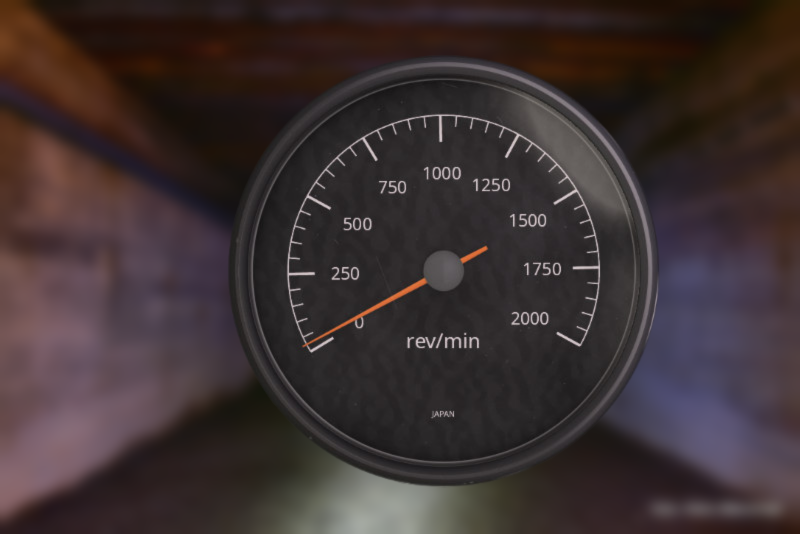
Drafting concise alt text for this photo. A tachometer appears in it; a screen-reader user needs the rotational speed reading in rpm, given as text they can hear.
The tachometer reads 25 rpm
